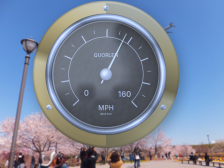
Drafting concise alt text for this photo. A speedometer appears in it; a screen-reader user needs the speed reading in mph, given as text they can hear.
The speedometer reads 95 mph
